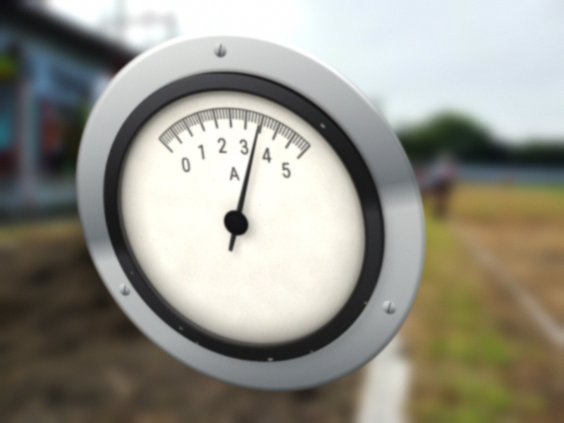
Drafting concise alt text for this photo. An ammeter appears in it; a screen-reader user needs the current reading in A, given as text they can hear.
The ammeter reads 3.5 A
